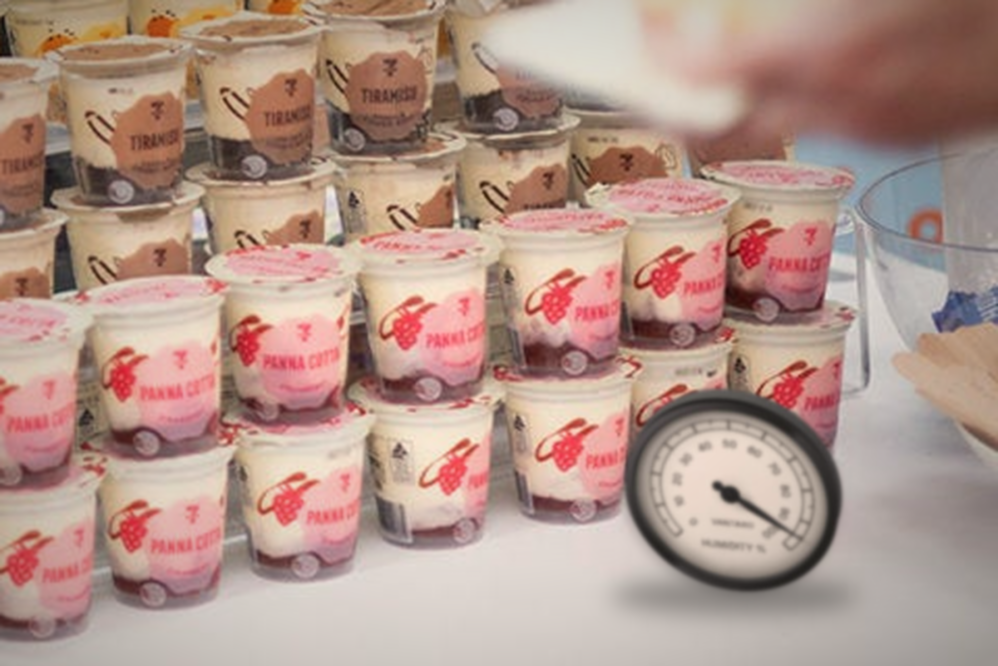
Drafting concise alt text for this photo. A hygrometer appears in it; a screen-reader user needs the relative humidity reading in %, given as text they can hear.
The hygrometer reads 95 %
